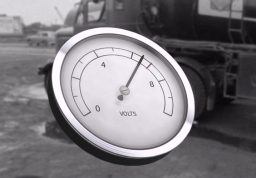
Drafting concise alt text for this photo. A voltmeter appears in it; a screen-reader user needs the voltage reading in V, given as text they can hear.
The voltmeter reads 6.5 V
